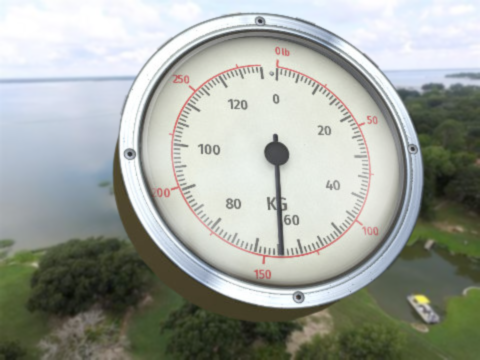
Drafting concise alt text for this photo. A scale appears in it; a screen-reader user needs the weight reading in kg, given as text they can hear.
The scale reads 65 kg
